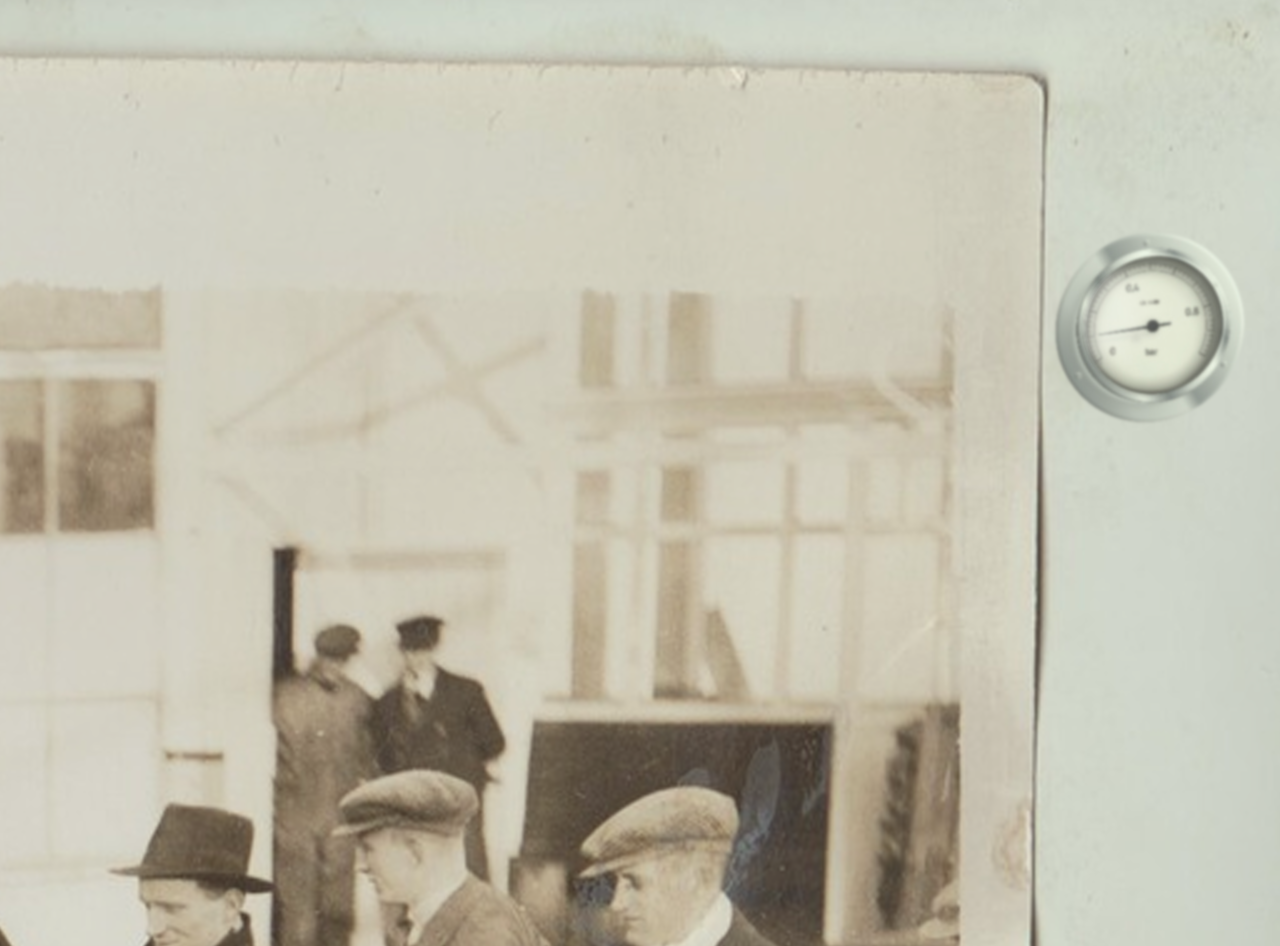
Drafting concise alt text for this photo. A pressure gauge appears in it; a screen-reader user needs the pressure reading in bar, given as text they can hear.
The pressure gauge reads 0.1 bar
